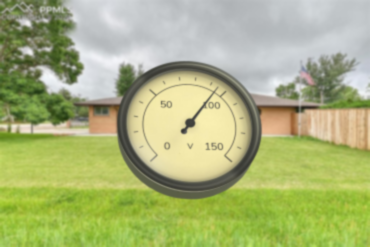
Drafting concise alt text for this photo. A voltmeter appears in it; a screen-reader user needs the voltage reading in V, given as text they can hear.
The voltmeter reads 95 V
